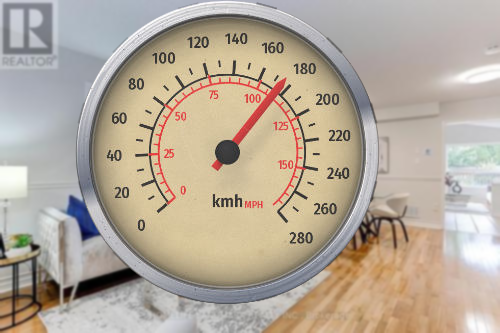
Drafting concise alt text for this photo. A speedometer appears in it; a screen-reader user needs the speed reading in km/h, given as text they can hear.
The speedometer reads 175 km/h
